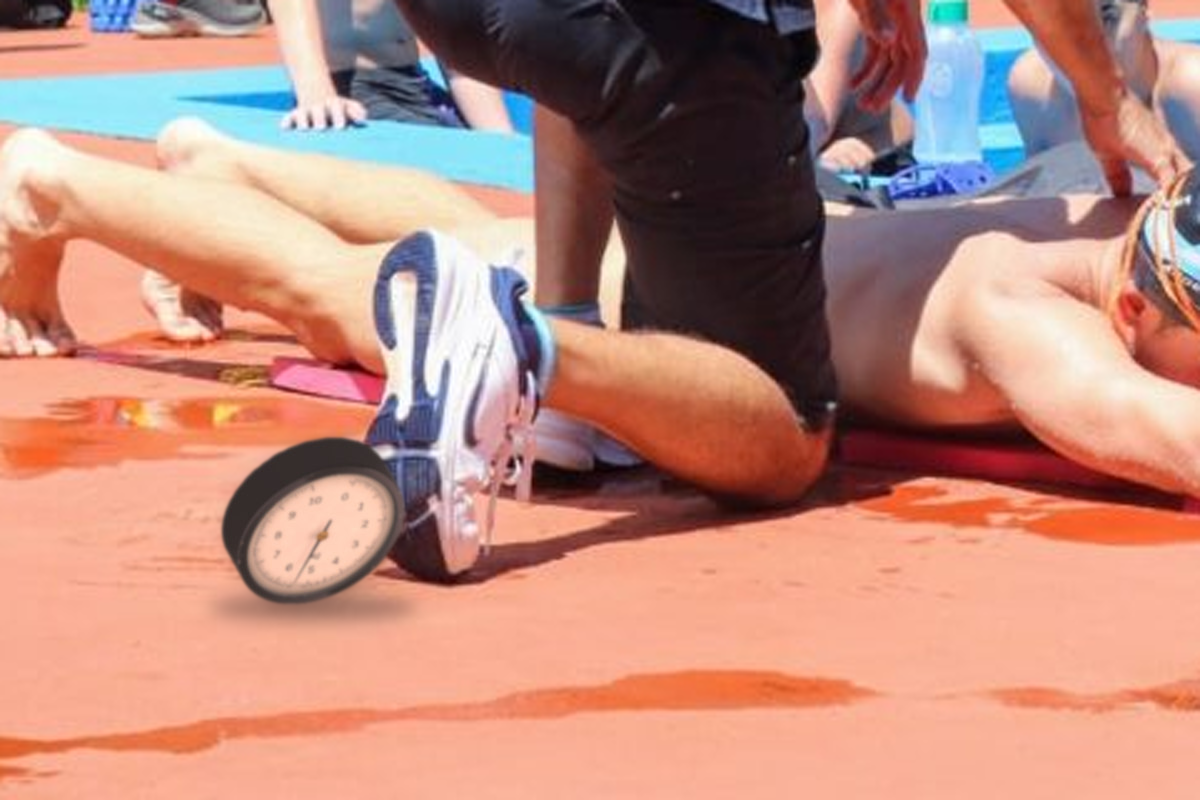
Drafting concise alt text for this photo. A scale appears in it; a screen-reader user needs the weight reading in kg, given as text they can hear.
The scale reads 5.5 kg
